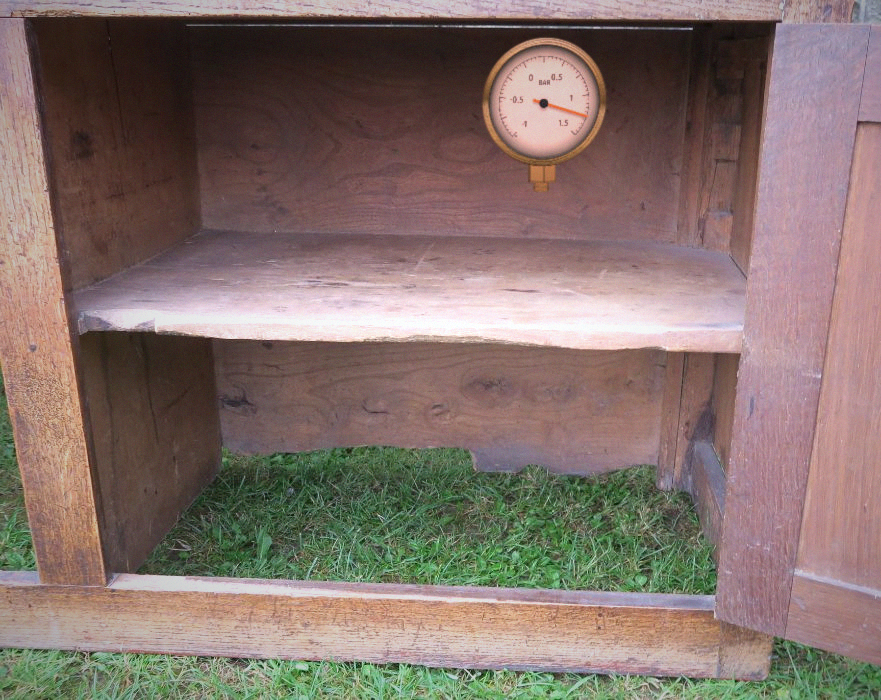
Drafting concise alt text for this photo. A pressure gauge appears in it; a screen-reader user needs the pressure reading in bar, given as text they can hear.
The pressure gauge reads 1.25 bar
